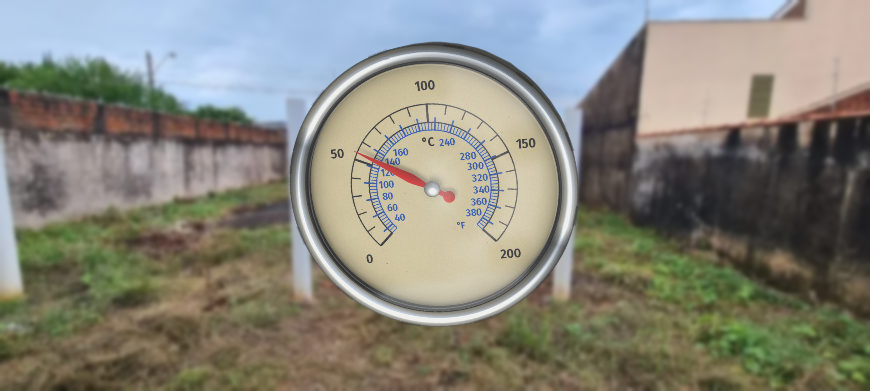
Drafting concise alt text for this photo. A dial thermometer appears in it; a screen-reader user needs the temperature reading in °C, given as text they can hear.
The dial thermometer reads 55 °C
